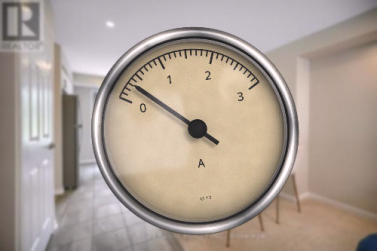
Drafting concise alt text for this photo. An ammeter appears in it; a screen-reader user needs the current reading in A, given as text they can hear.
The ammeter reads 0.3 A
